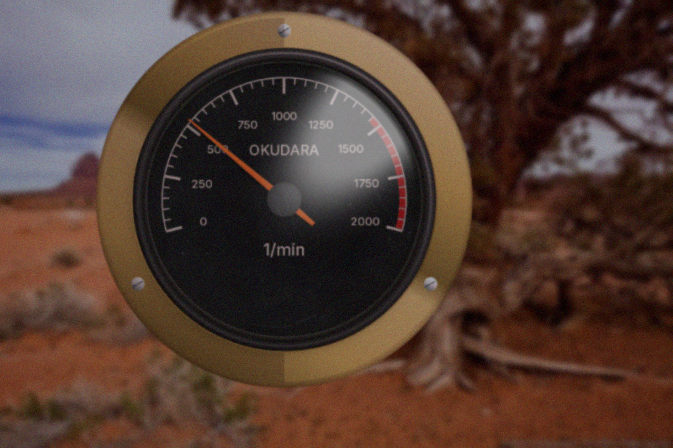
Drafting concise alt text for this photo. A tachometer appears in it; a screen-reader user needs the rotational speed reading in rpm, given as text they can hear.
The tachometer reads 525 rpm
